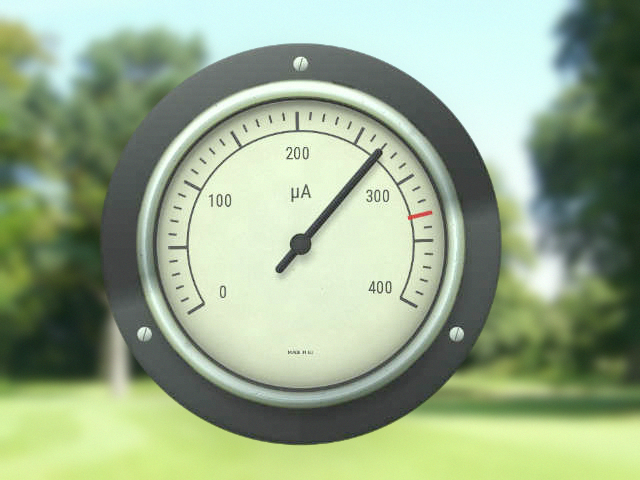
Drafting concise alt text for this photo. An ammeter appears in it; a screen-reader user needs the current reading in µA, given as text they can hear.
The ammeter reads 270 µA
